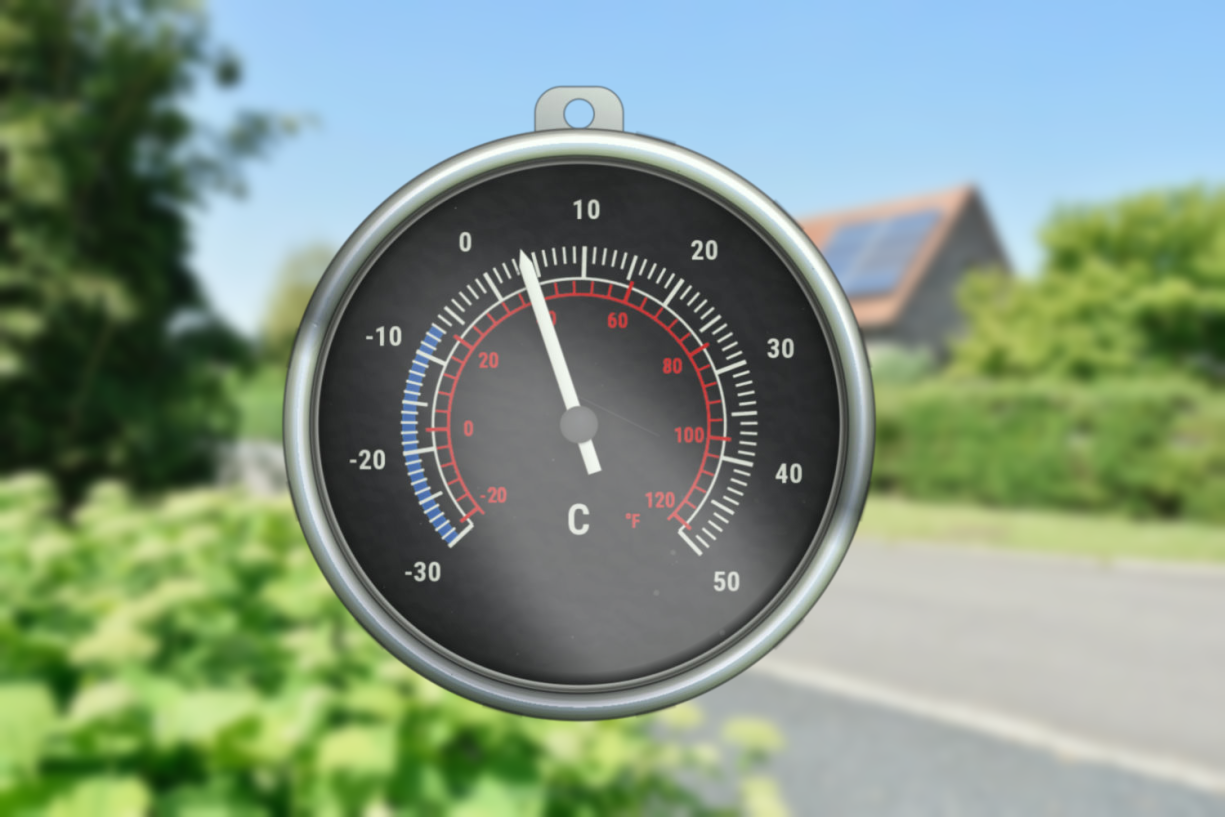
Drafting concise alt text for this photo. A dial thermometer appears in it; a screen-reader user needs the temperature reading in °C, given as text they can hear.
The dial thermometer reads 4 °C
